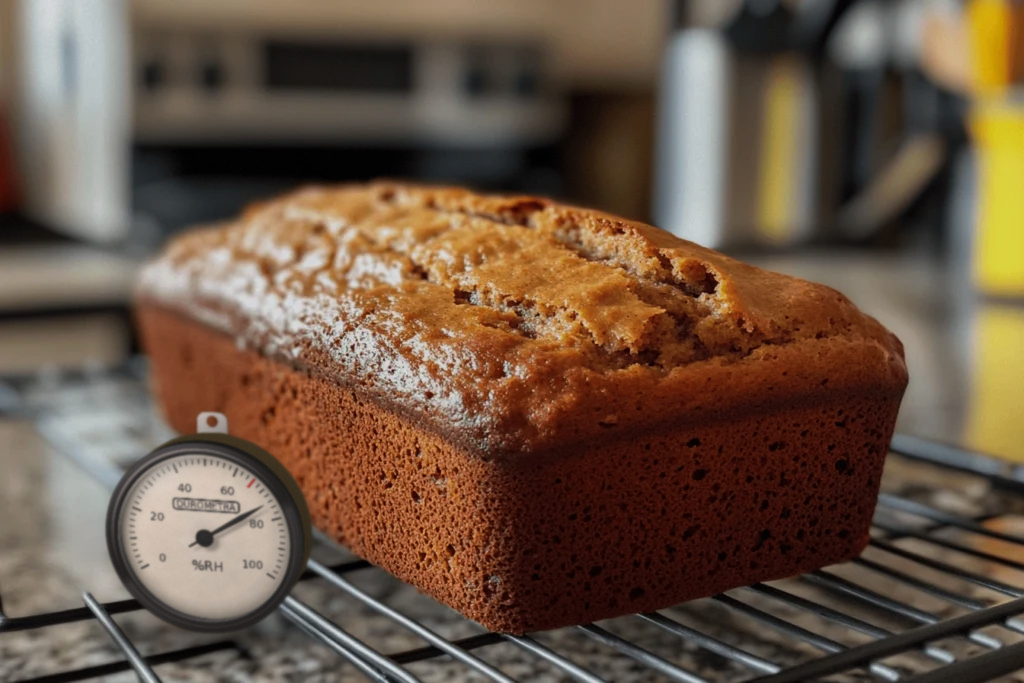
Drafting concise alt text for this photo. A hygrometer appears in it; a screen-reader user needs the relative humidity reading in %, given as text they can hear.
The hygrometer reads 74 %
